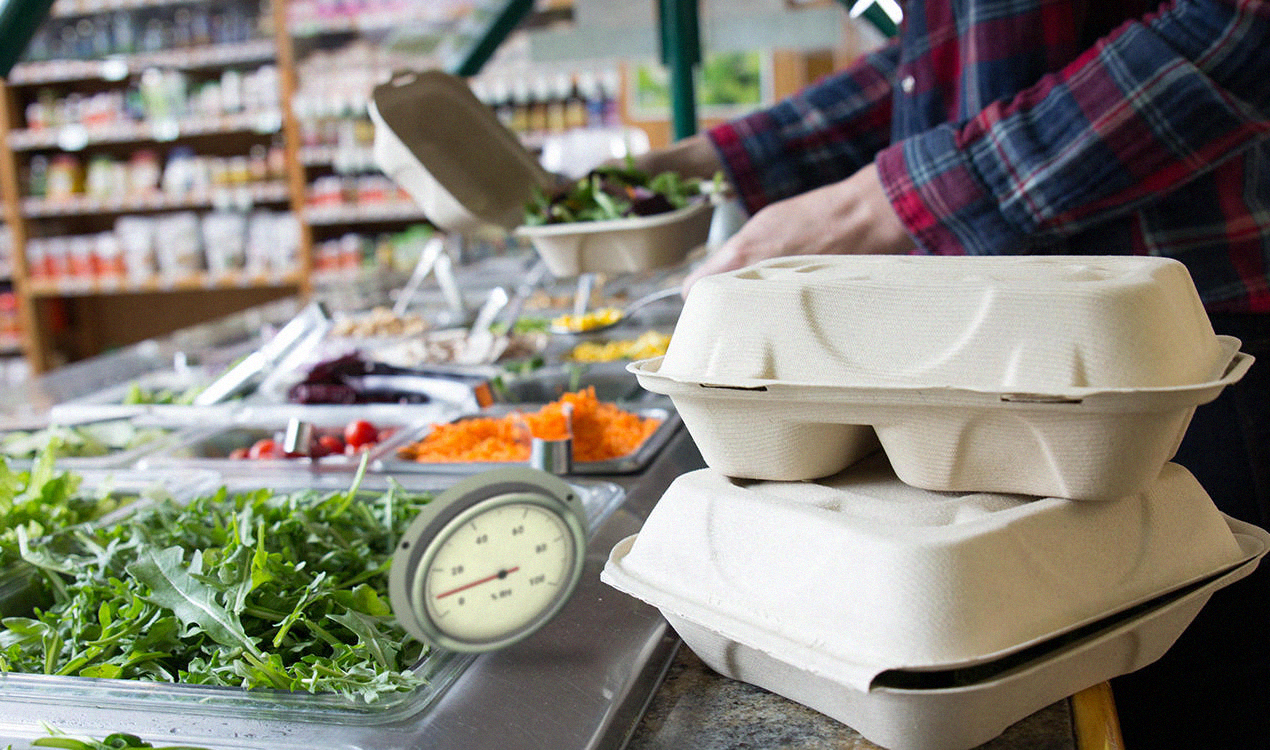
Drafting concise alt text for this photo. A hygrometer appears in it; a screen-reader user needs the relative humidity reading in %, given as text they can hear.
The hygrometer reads 10 %
